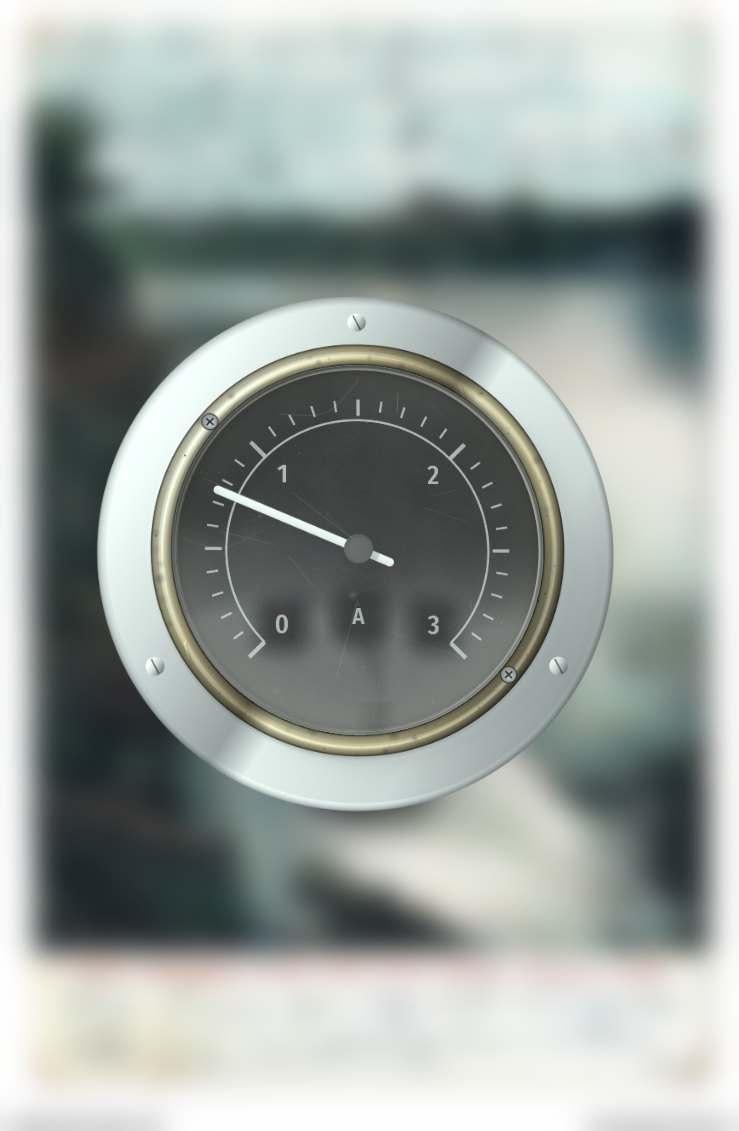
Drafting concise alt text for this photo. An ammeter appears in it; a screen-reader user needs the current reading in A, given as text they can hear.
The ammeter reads 0.75 A
